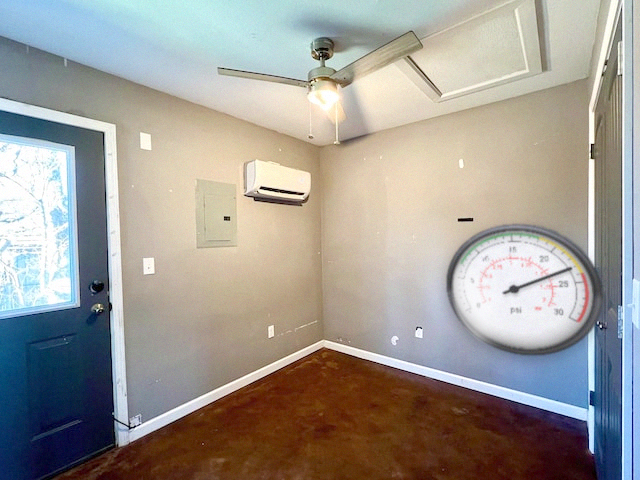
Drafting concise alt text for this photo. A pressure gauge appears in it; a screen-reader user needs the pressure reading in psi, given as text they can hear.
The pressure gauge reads 23 psi
